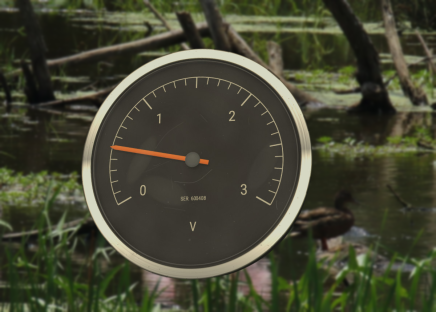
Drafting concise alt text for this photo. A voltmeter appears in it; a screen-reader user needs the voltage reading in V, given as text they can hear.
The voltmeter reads 0.5 V
